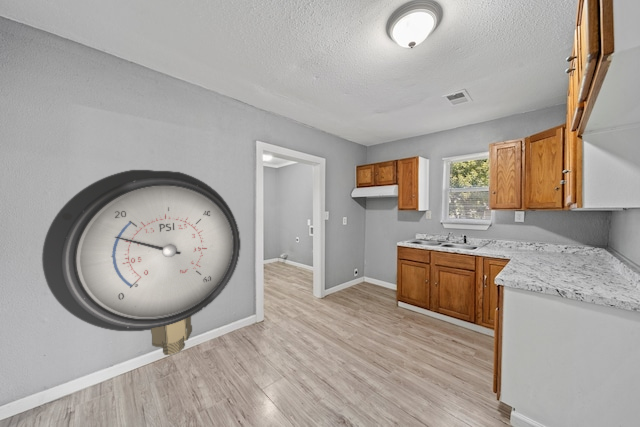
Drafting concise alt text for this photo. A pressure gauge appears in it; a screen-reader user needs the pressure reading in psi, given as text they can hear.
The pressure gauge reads 15 psi
